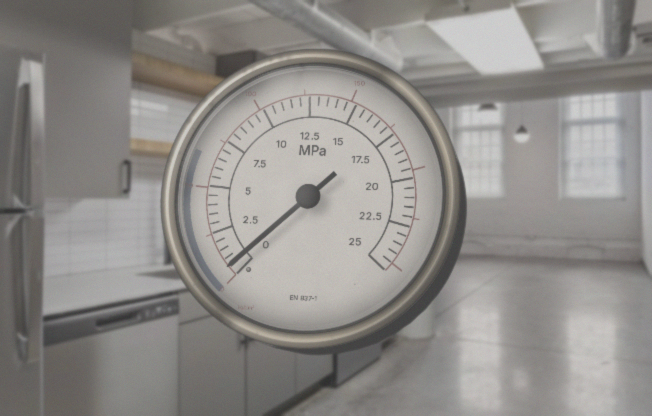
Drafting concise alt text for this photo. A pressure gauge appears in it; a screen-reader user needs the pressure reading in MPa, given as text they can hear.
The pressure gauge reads 0.5 MPa
